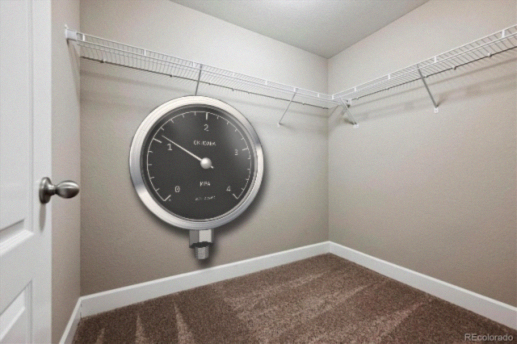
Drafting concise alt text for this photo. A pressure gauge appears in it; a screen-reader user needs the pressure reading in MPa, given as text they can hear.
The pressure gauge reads 1.1 MPa
